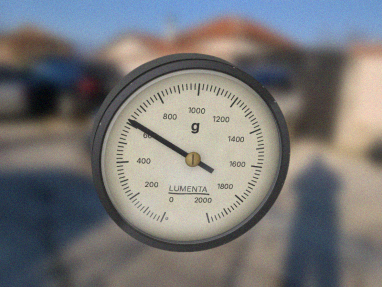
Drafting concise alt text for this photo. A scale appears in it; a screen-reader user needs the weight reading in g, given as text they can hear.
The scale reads 620 g
